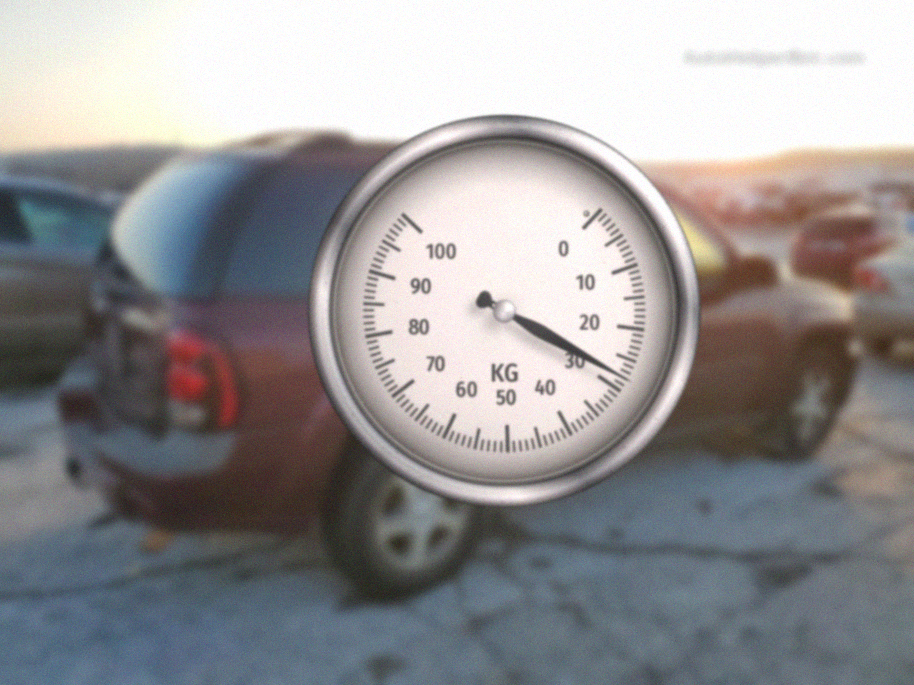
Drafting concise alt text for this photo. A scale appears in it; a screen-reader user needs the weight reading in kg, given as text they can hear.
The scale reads 28 kg
